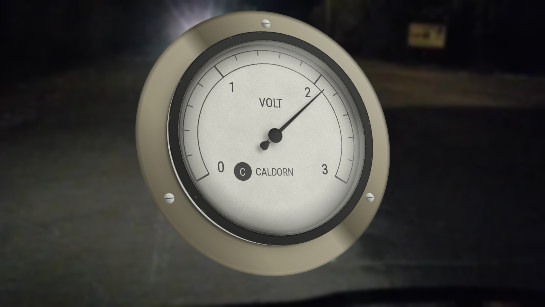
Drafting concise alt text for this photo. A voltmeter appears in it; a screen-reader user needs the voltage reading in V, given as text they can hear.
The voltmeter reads 2.1 V
